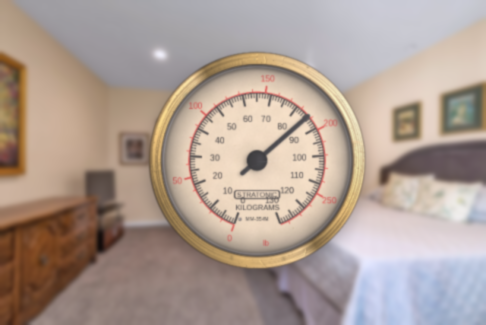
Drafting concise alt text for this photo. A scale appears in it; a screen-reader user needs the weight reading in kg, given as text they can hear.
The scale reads 85 kg
